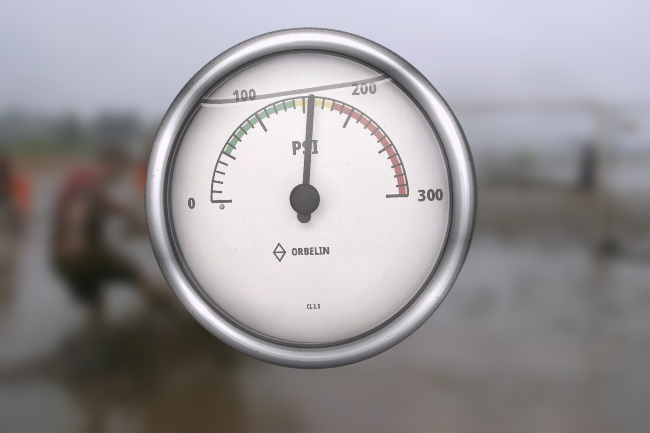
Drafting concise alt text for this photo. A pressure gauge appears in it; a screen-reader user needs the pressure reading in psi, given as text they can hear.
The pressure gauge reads 160 psi
